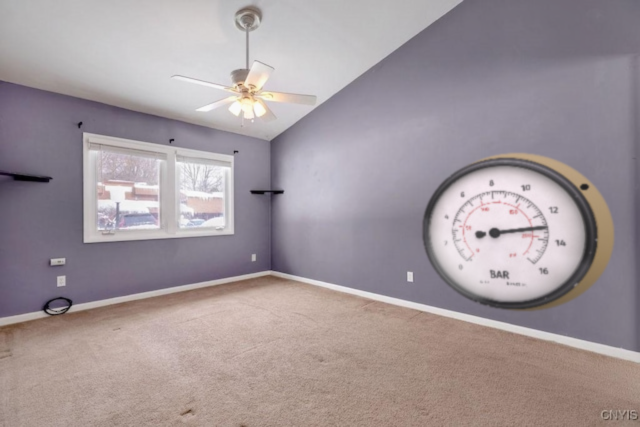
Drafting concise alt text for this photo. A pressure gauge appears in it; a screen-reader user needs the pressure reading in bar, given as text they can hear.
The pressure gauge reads 13 bar
